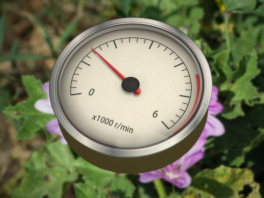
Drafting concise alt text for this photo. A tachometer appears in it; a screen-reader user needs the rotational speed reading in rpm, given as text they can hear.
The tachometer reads 1400 rpm
